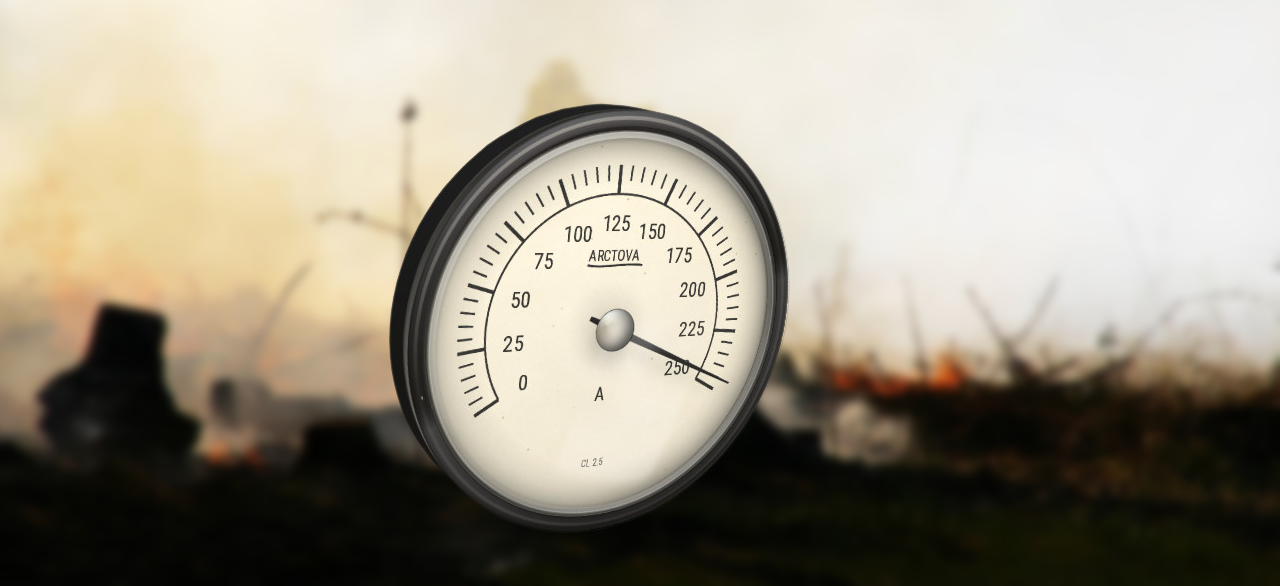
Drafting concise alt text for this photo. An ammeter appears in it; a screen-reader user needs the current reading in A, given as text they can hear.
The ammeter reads 245 A
